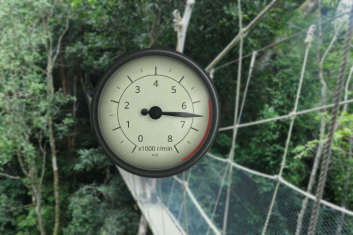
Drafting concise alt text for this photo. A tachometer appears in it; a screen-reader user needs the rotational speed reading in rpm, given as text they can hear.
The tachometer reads 6500 rpm
